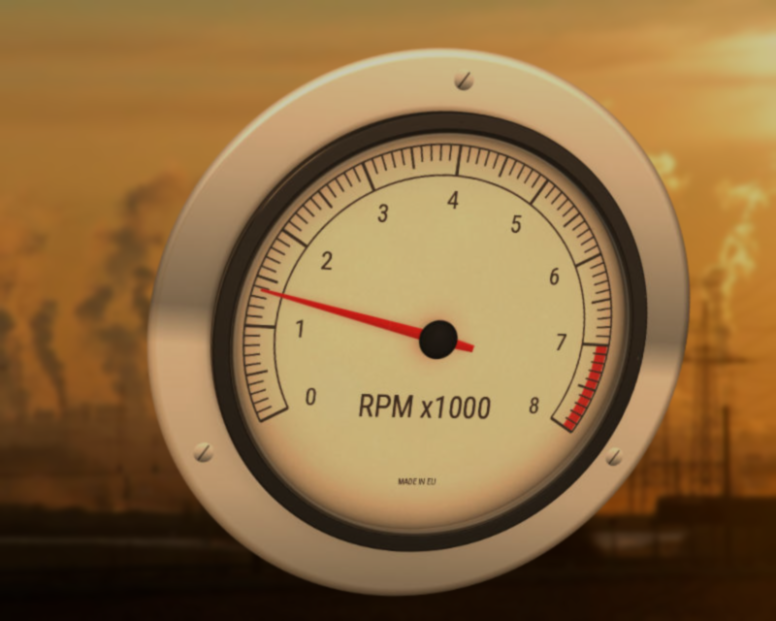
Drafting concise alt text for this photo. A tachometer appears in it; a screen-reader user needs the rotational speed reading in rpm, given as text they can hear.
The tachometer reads 1400 rpm
